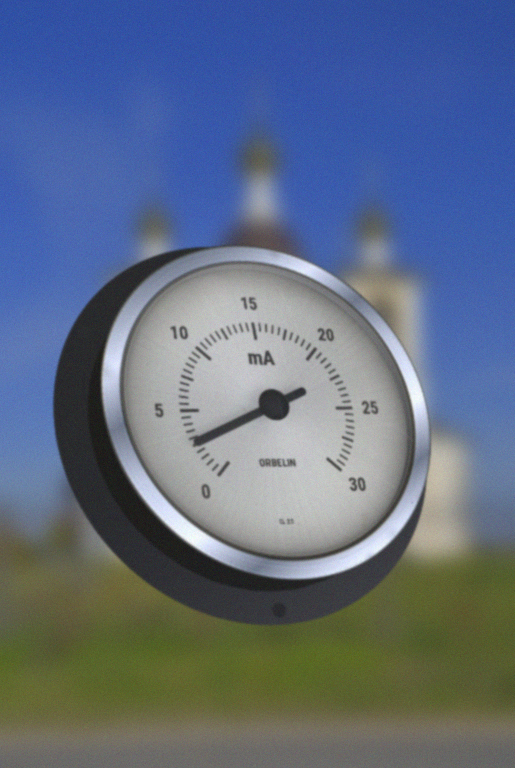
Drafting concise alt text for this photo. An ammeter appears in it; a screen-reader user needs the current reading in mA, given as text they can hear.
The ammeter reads 2.5 mA
